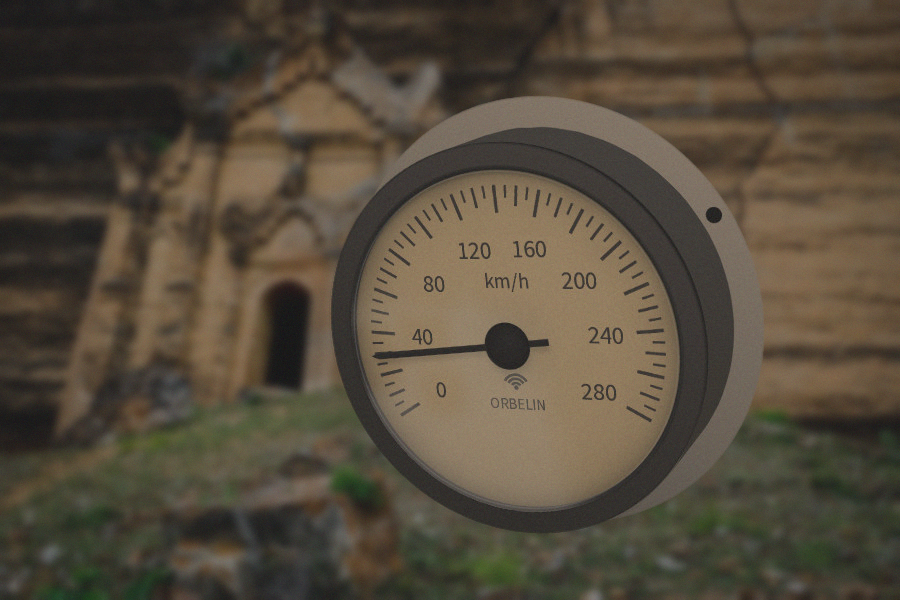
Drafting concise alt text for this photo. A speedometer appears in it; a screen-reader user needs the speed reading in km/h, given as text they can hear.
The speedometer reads 30 km/h
